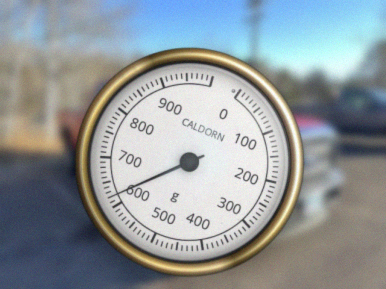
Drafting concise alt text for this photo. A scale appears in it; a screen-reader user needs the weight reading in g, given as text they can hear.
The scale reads 620 g
